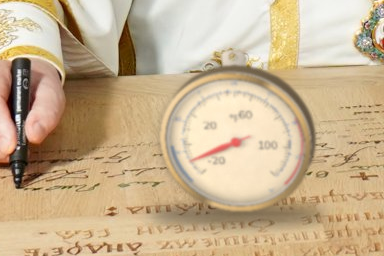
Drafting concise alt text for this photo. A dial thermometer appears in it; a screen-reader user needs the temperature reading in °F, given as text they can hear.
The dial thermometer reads -10 °F
